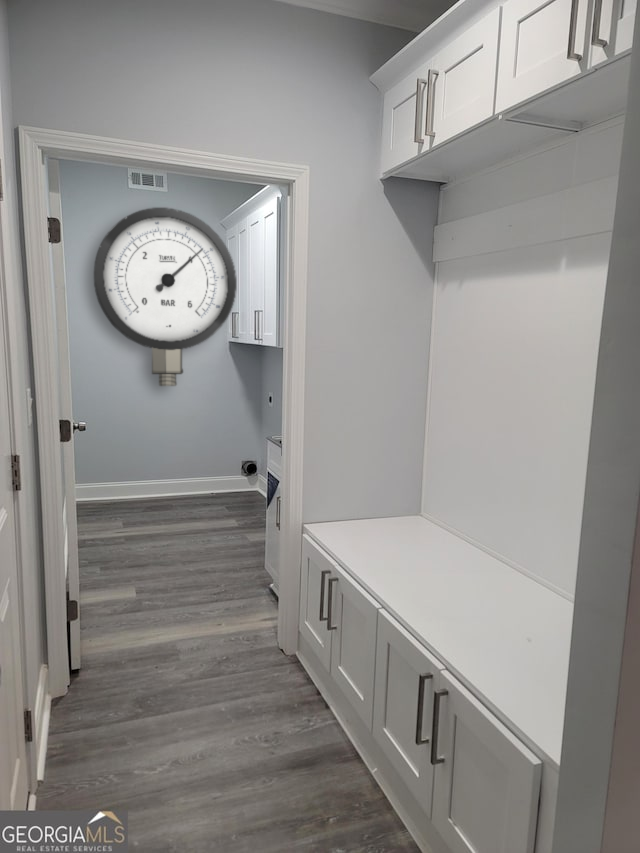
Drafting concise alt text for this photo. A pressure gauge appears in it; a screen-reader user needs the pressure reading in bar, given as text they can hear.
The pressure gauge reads 4 bar
